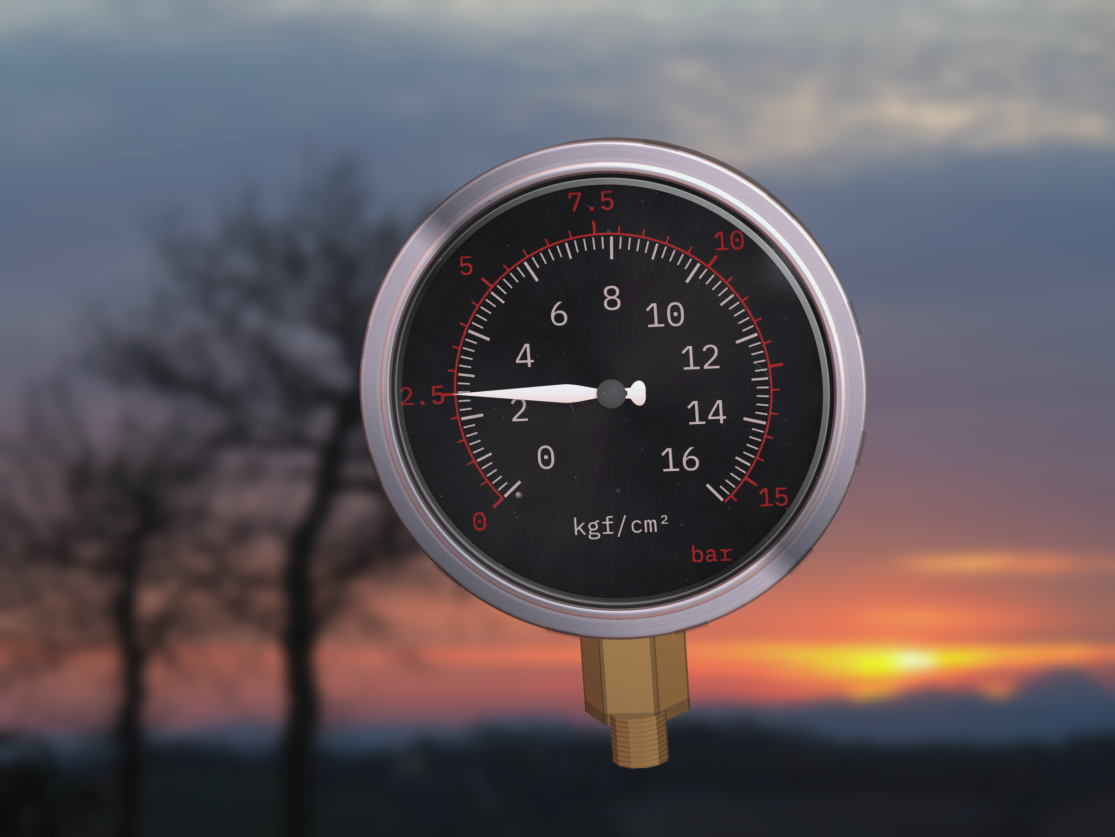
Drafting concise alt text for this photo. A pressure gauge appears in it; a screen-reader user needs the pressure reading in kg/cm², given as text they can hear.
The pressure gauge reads 2.6 kg/cm²
